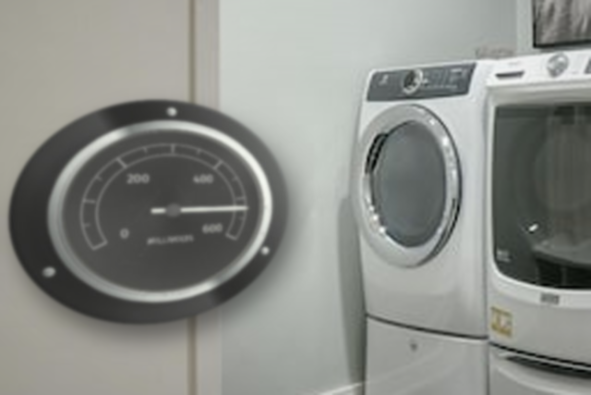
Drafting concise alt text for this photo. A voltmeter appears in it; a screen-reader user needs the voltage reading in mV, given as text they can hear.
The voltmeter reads 525 mV
